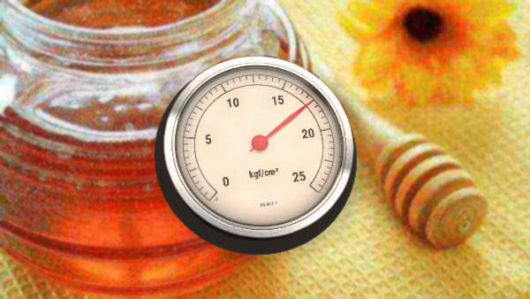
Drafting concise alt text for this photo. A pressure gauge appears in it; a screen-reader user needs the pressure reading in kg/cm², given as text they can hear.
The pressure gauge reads 17.5 kg/cm²
